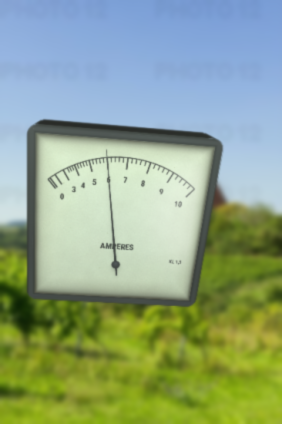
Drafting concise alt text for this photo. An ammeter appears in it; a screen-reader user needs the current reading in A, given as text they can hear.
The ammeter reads 6 A
